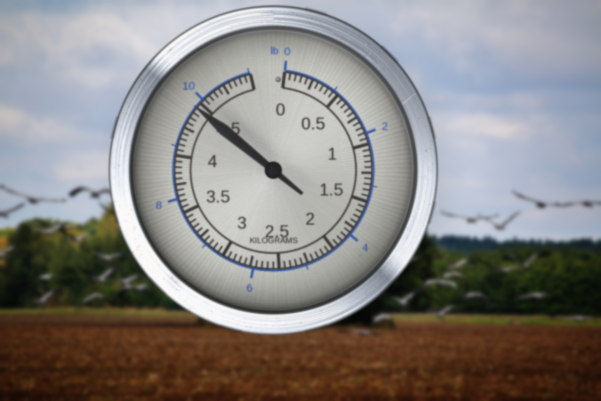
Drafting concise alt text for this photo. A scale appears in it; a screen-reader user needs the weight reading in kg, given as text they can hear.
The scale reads 4.45 kg
